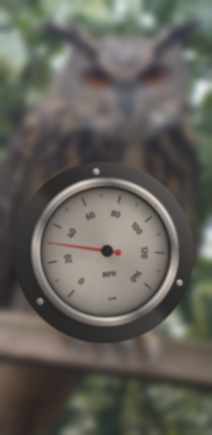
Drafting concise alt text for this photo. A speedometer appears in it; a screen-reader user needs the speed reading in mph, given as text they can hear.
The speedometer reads 30 mph
